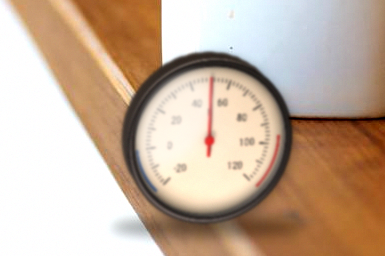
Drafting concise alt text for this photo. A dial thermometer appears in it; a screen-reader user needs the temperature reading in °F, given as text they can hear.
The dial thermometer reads 50 °F
